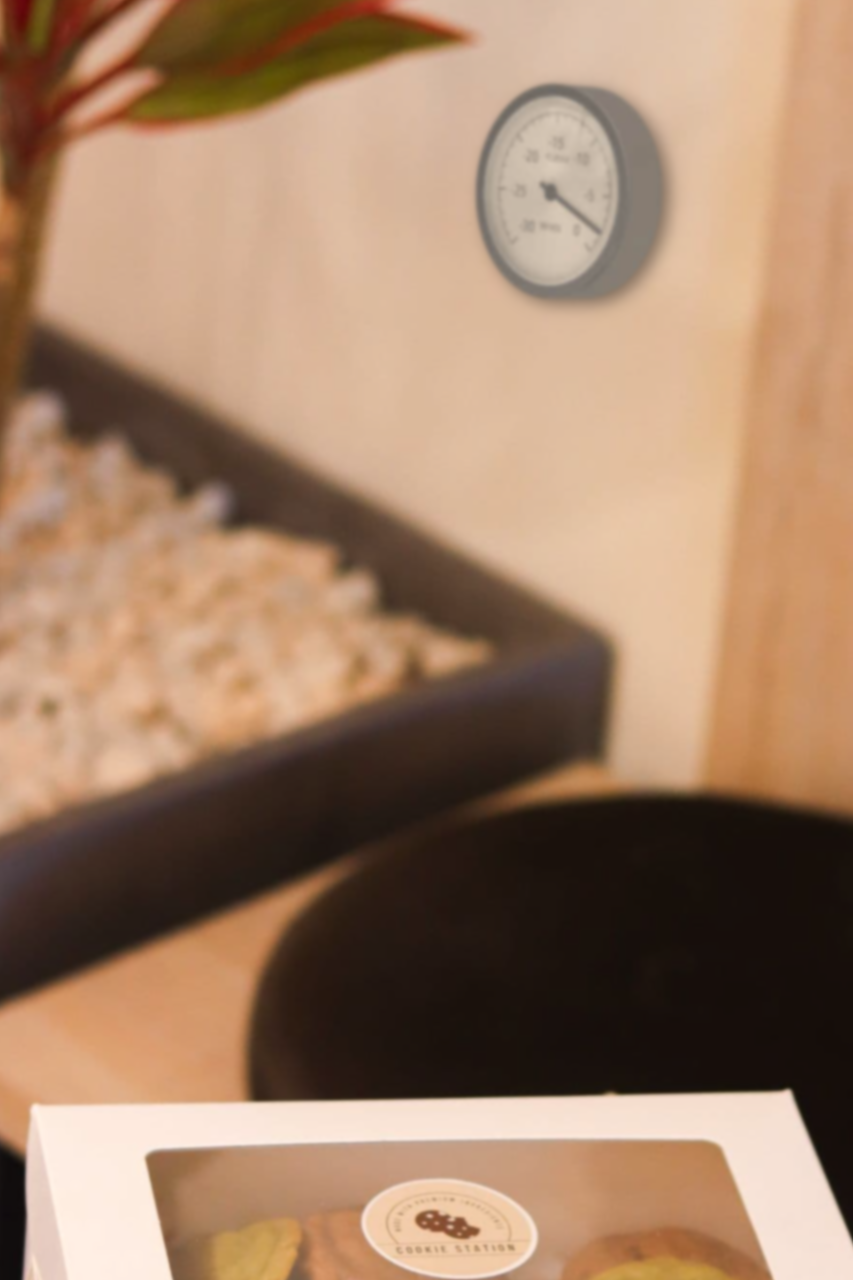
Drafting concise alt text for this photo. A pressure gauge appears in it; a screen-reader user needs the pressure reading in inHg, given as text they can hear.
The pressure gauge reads -2 inHg
